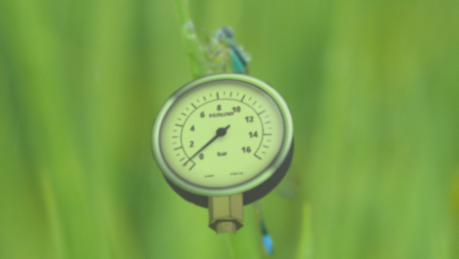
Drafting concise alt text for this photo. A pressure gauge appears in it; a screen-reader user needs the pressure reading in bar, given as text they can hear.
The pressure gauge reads 0.5 bar
